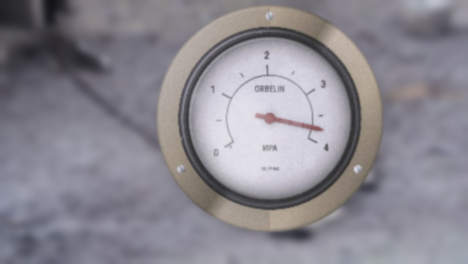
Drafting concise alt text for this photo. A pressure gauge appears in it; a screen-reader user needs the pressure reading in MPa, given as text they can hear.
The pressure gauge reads 3.75 MPa
